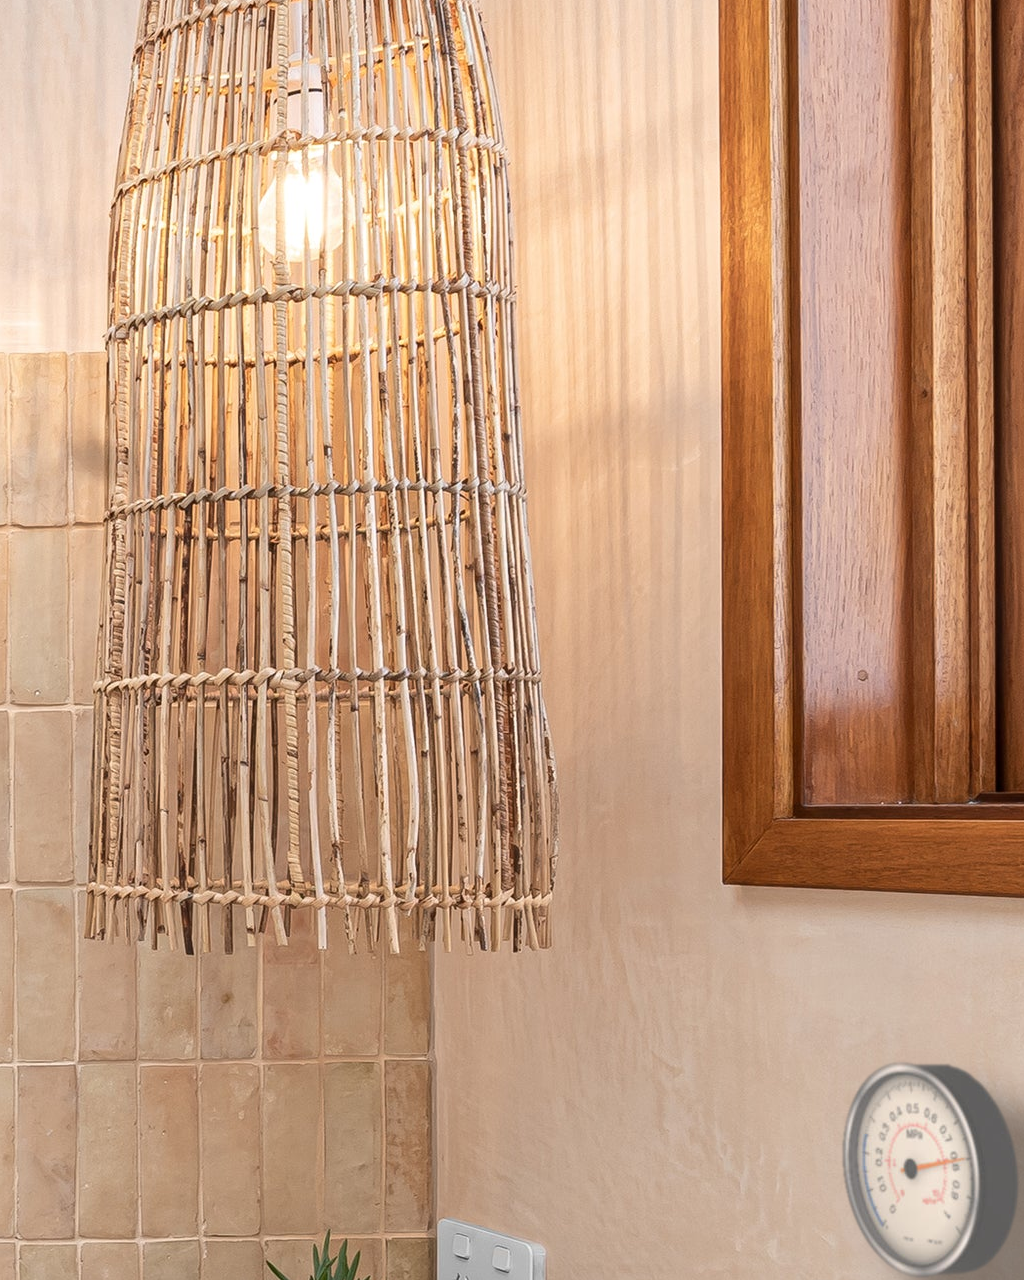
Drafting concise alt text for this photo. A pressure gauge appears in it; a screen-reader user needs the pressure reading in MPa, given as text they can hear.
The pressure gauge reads 0.8 MPa
